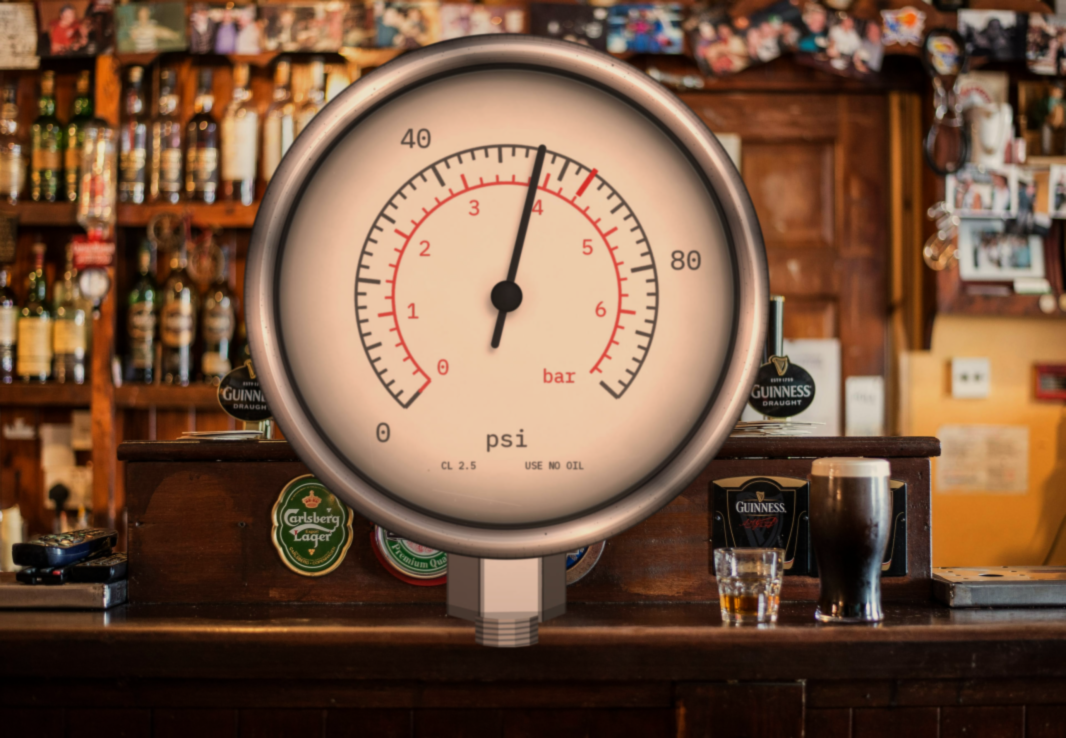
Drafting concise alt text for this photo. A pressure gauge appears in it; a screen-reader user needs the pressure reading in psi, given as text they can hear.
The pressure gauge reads 56 psi
